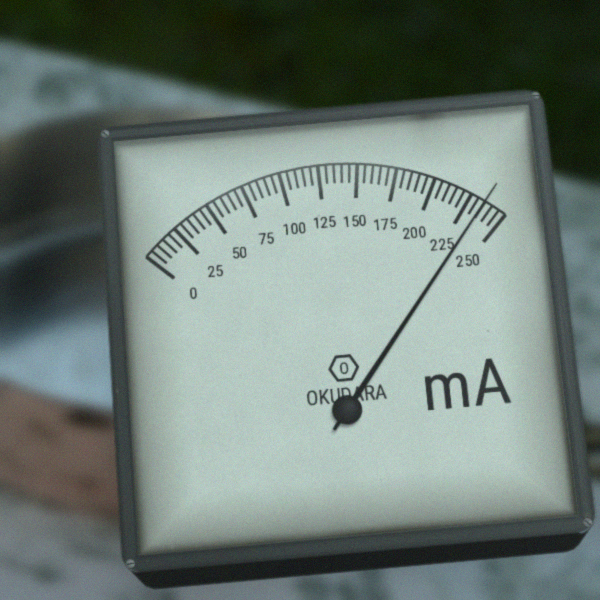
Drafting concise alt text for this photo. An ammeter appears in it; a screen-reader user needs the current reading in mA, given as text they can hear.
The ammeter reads 235 mA
